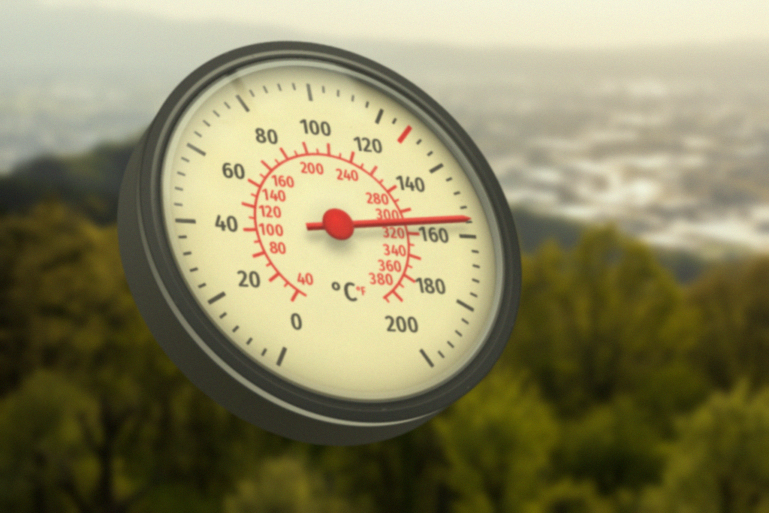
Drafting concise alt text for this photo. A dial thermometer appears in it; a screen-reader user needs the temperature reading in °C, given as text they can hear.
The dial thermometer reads 156 °C
